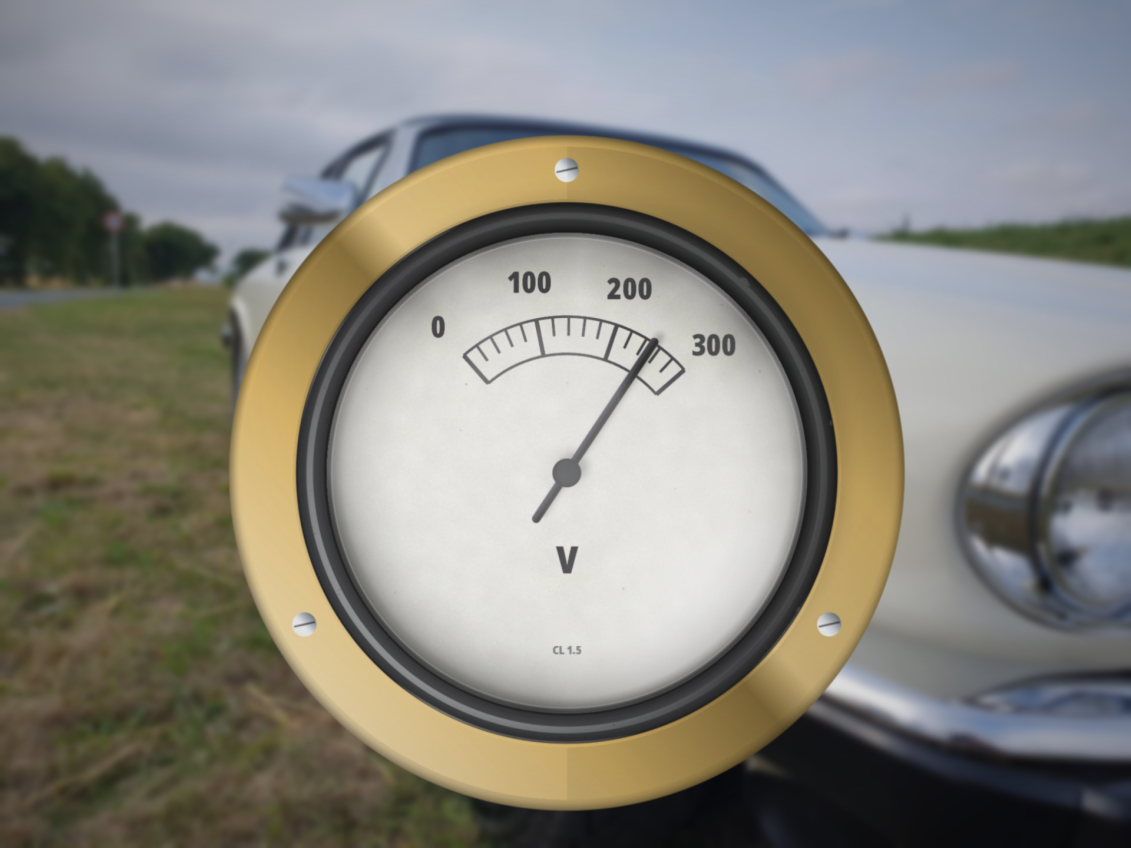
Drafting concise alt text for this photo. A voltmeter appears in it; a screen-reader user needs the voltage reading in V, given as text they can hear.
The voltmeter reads 250 V
